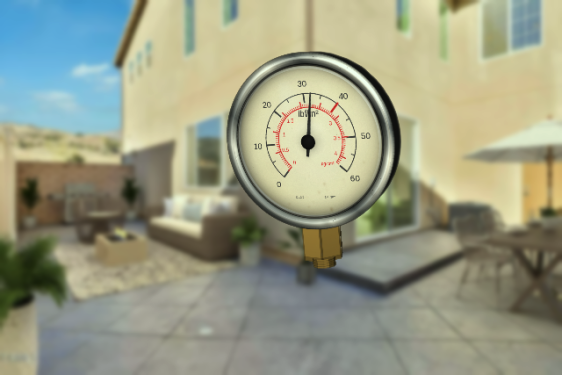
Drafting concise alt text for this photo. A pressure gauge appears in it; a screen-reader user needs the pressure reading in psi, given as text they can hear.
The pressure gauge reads 32.5 psi
